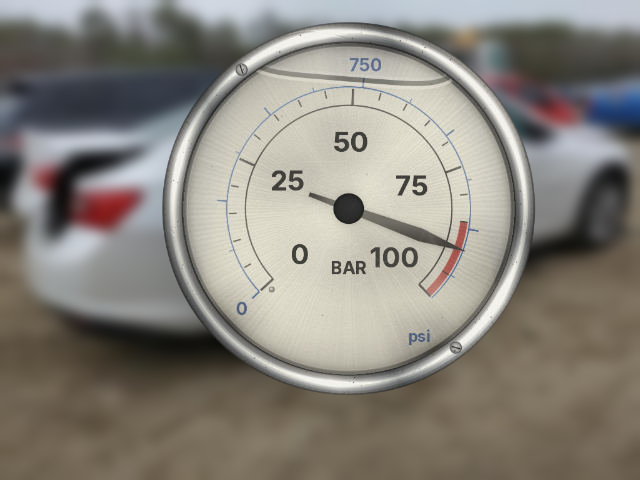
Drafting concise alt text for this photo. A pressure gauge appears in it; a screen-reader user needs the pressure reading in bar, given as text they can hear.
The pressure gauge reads 90 bar
